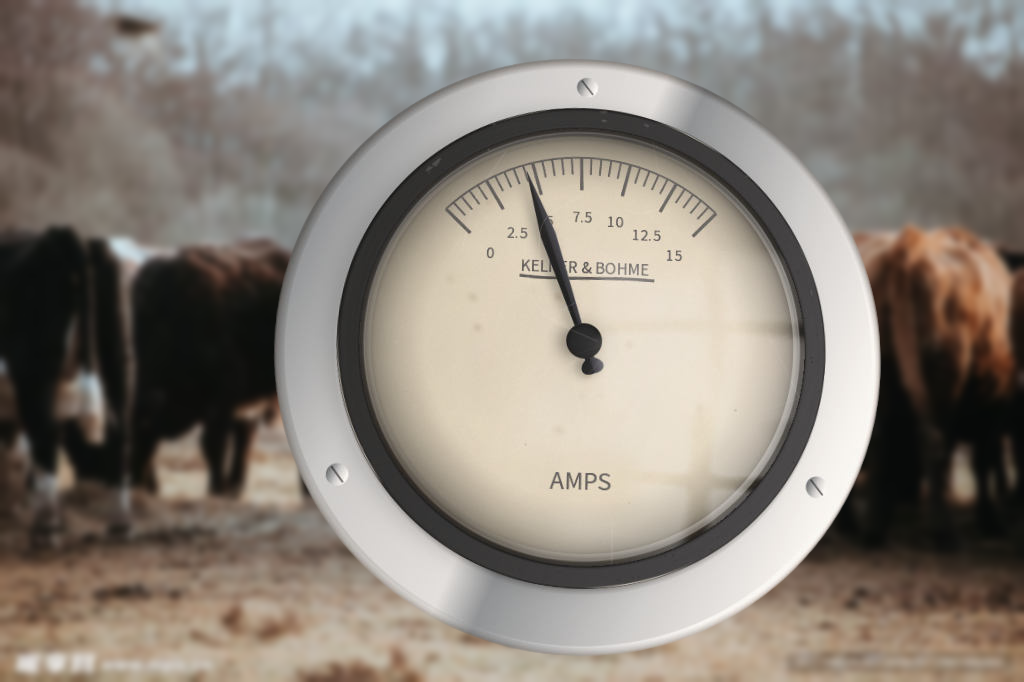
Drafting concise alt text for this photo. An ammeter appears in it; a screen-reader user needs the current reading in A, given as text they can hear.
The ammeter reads 4.5 A
